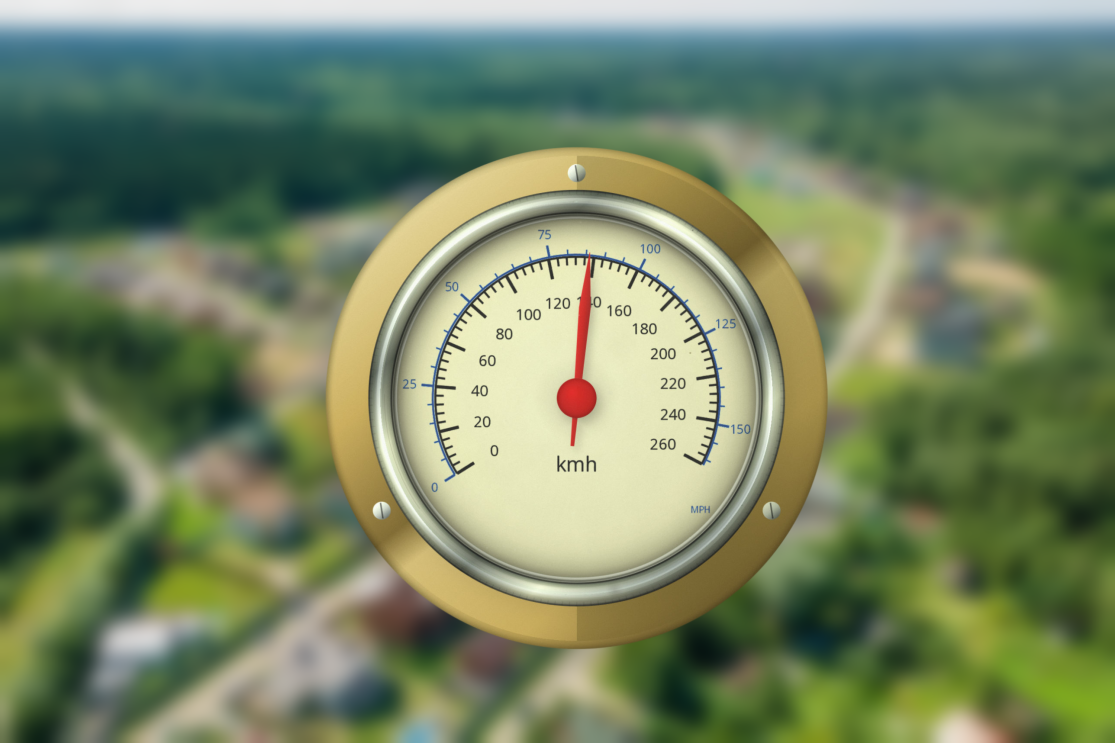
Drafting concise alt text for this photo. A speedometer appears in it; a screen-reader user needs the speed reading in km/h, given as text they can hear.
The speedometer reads 138 km/h
